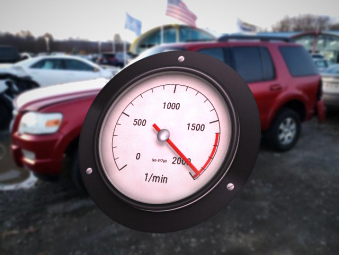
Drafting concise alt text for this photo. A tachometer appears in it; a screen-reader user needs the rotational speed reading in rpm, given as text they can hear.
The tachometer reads 1950 rpm
